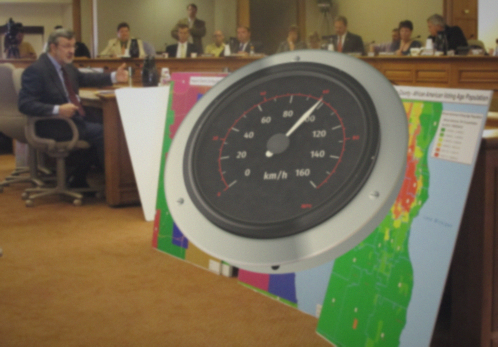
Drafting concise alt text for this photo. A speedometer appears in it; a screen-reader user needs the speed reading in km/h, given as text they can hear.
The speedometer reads 100 km/h
